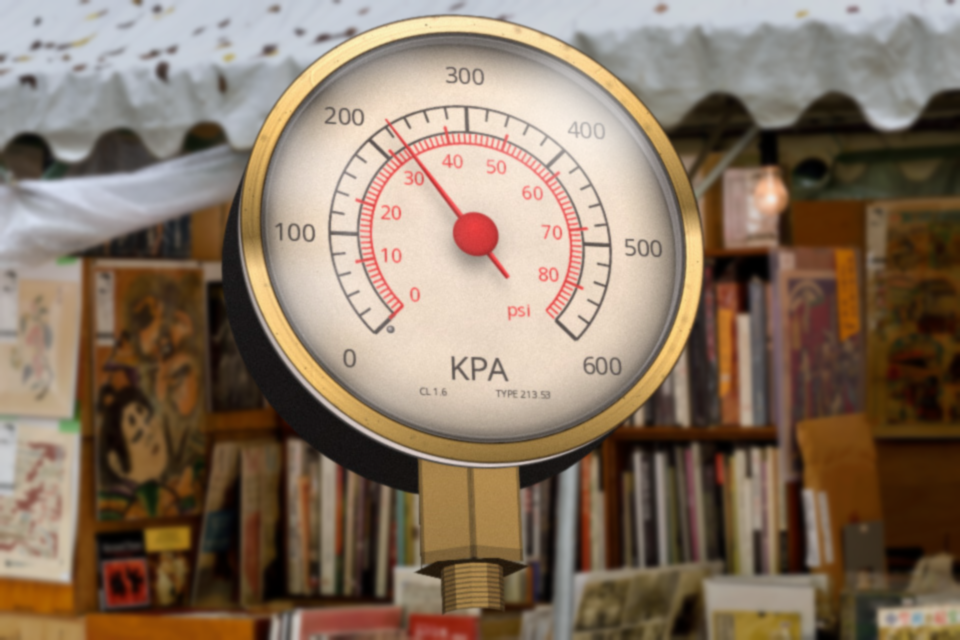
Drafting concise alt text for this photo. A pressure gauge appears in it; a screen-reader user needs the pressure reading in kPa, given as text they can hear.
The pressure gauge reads 220 kPa
